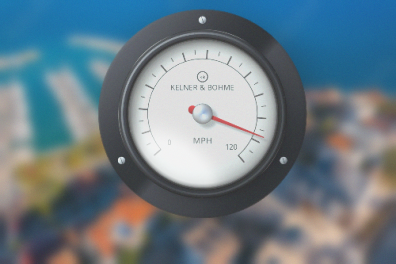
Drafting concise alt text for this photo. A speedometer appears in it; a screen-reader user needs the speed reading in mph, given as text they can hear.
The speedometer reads 107.5 mph
